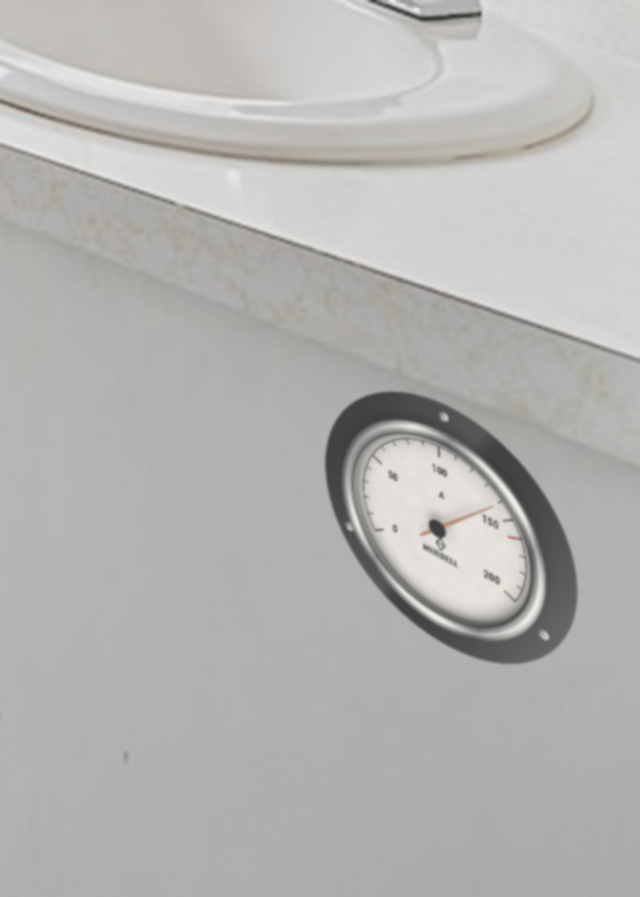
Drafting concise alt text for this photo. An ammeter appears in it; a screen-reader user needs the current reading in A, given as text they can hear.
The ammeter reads 140 A
